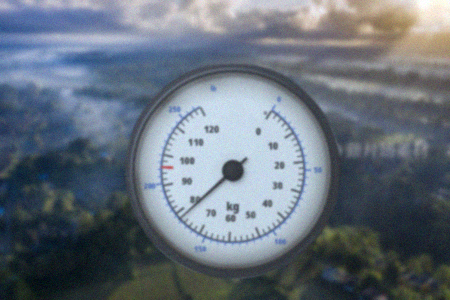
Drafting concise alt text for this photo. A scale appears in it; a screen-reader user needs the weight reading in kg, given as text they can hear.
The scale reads 78 kg
